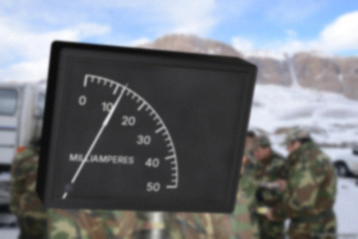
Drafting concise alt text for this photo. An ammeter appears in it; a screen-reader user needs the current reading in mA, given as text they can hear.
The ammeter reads 12 mA
